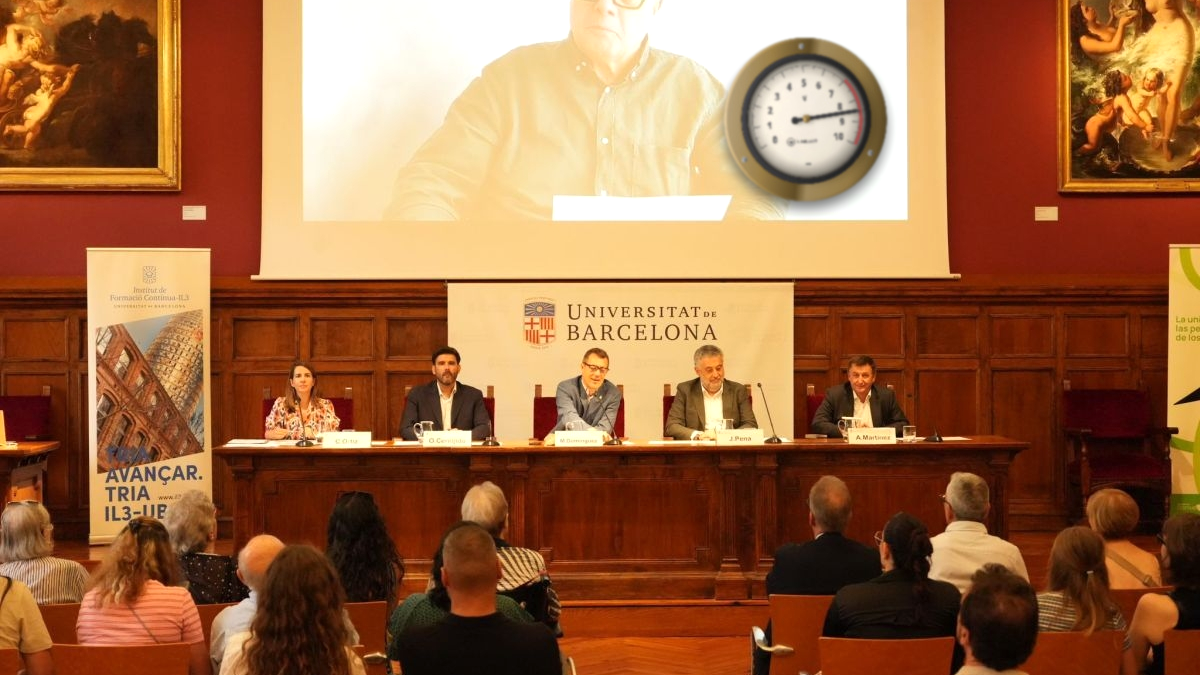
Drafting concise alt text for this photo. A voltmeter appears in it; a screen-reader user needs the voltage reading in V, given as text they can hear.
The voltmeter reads 8.5 V
